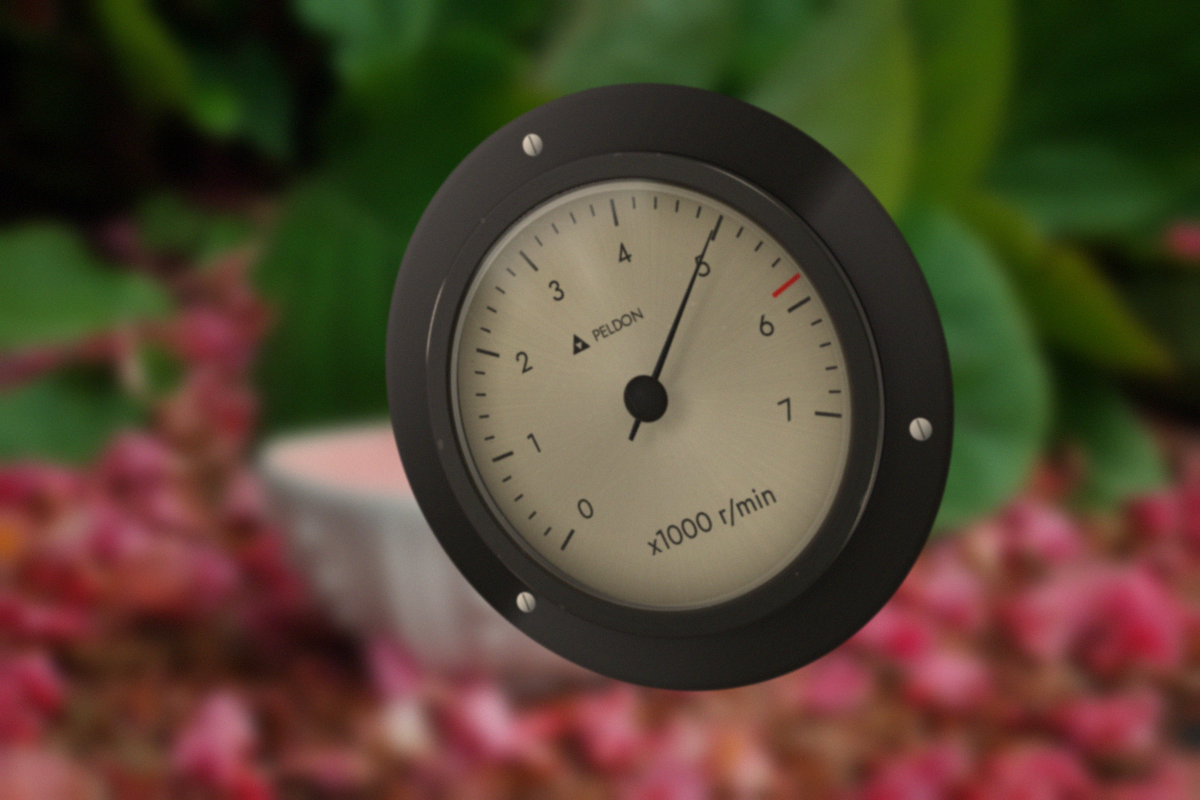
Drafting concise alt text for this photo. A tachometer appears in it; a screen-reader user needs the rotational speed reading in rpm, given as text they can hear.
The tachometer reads 5000 rpm
